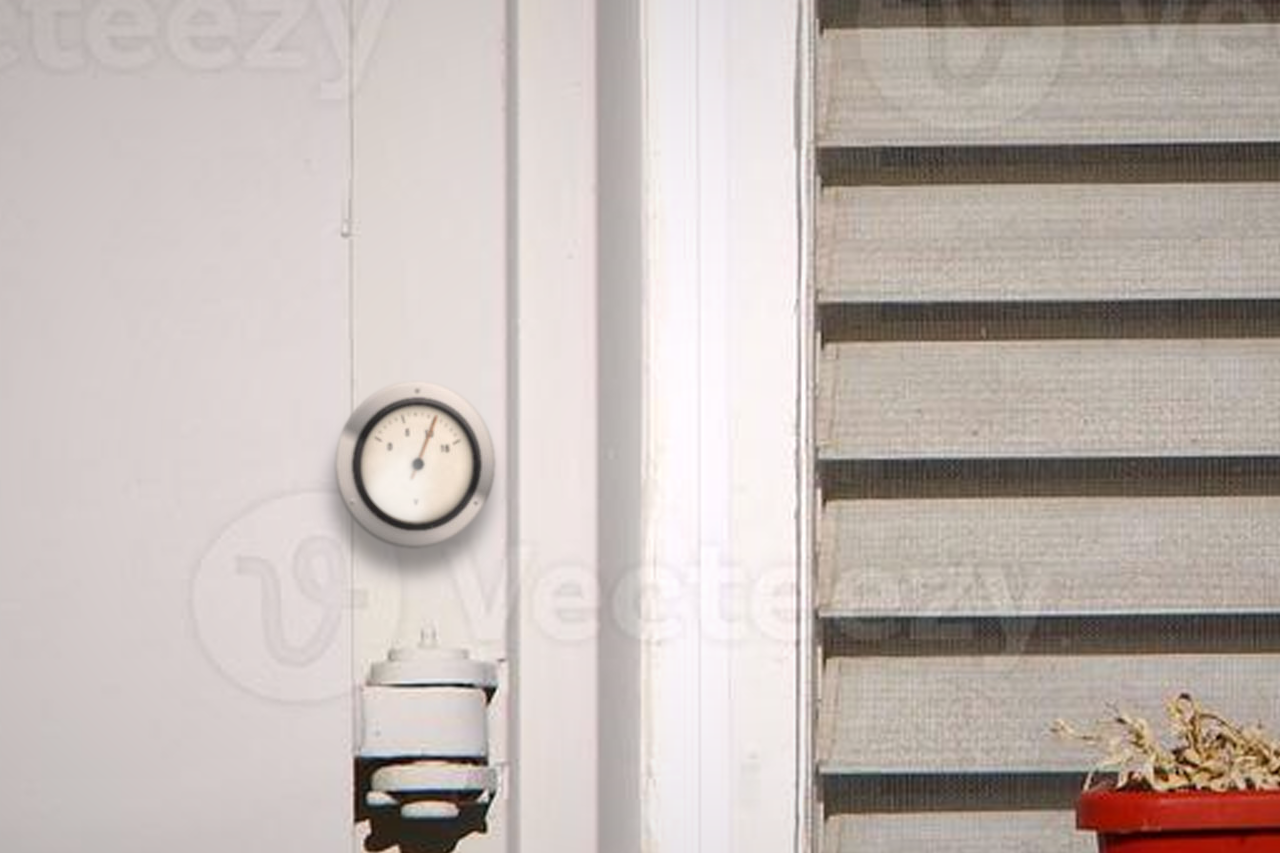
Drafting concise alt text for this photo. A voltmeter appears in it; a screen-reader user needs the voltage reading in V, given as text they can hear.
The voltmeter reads 10 V
